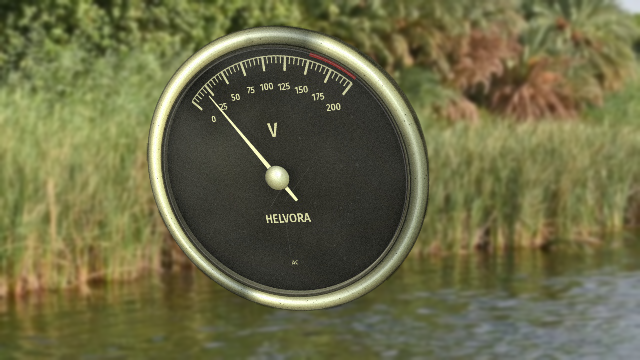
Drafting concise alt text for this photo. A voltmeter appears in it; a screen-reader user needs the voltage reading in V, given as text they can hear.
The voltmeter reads 25 V
